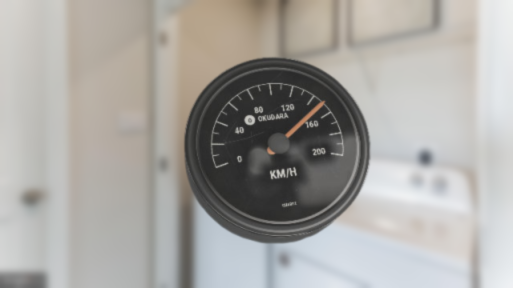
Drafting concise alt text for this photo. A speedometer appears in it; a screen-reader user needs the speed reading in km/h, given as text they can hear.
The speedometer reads 150 km/h
